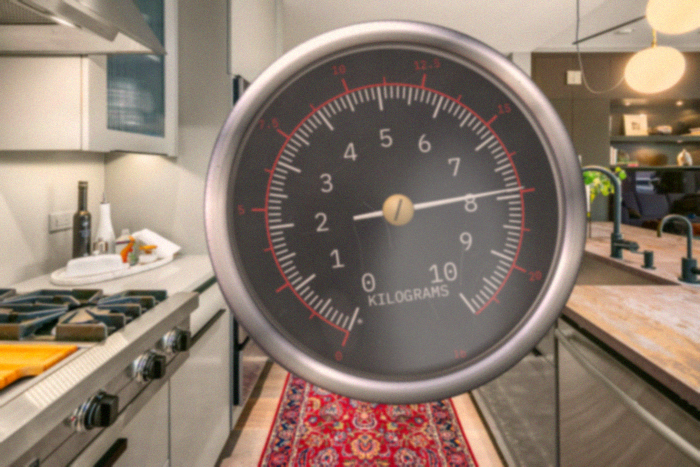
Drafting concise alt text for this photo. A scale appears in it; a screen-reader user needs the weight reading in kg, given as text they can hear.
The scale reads 7.9 kg
